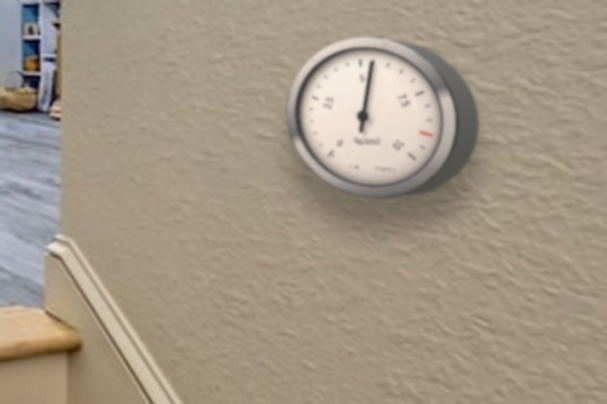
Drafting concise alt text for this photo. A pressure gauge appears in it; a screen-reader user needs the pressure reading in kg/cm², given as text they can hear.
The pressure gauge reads 5.5 kg/cm²
